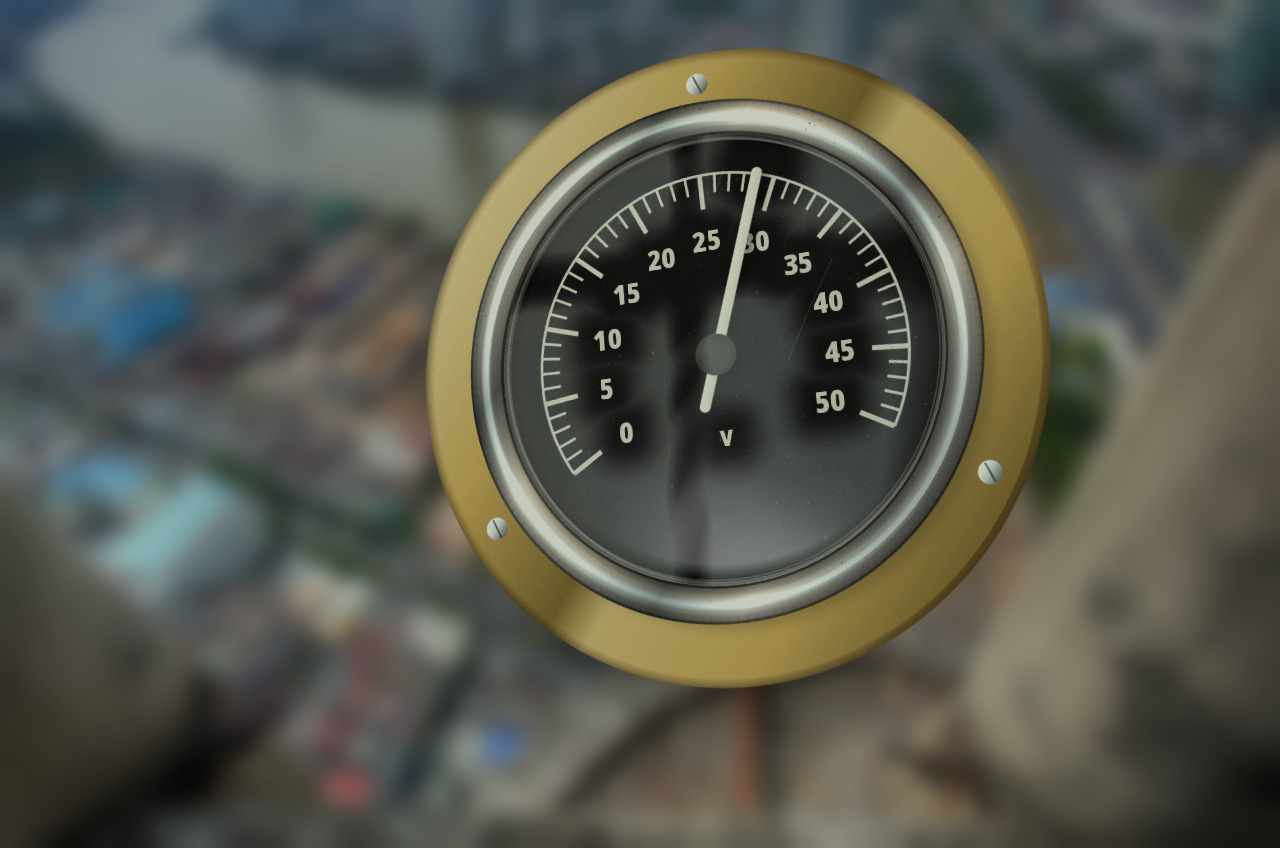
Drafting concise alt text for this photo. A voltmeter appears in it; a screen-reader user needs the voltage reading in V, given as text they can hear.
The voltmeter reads 29 V
